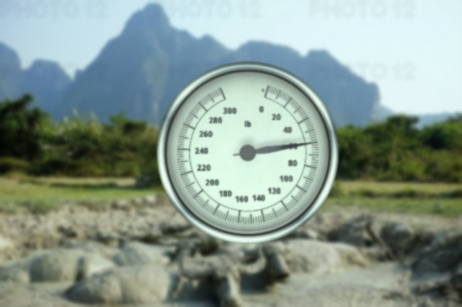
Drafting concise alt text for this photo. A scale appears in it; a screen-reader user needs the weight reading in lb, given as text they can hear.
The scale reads 60 lb
